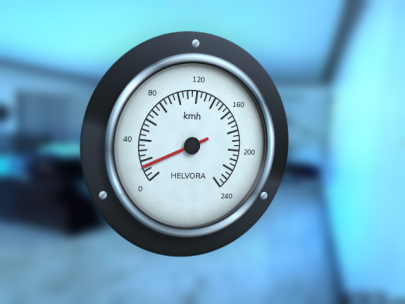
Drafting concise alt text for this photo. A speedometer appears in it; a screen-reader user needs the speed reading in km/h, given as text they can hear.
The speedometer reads 15 km/h
